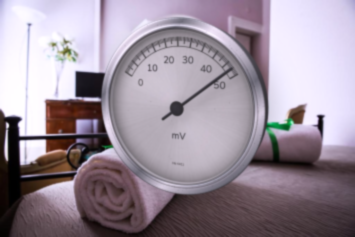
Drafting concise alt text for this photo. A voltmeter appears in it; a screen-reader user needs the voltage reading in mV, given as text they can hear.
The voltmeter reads 47.5 mV
